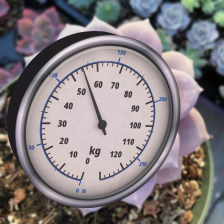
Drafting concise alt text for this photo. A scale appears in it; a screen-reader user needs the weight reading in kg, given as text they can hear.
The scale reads 54 kg
